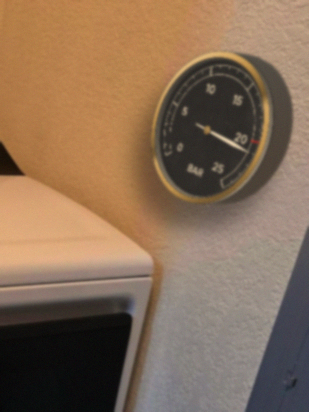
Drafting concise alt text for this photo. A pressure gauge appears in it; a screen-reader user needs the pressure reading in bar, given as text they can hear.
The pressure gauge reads 21 bar
